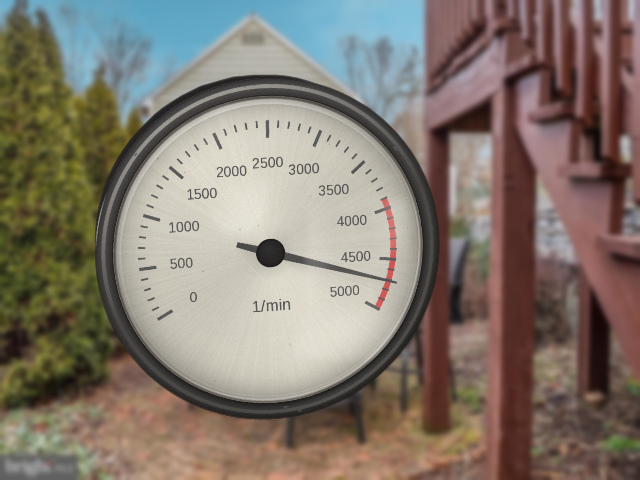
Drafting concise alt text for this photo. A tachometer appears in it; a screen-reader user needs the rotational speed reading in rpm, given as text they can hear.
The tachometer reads 4700 rpm
